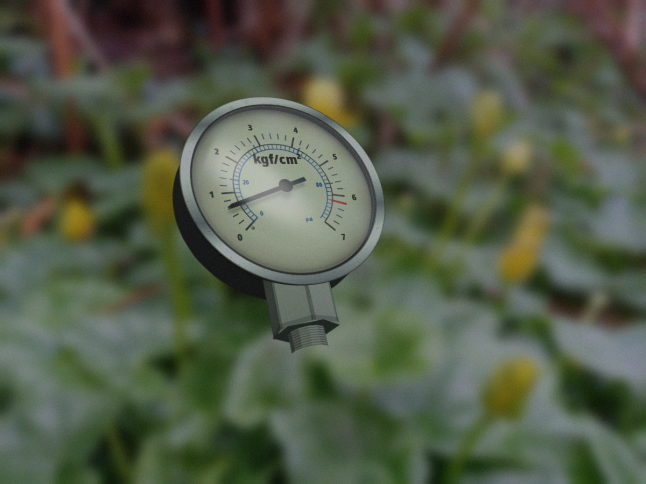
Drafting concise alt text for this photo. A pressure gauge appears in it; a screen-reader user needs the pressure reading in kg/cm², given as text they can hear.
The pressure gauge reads 0.6 kg/cm²
